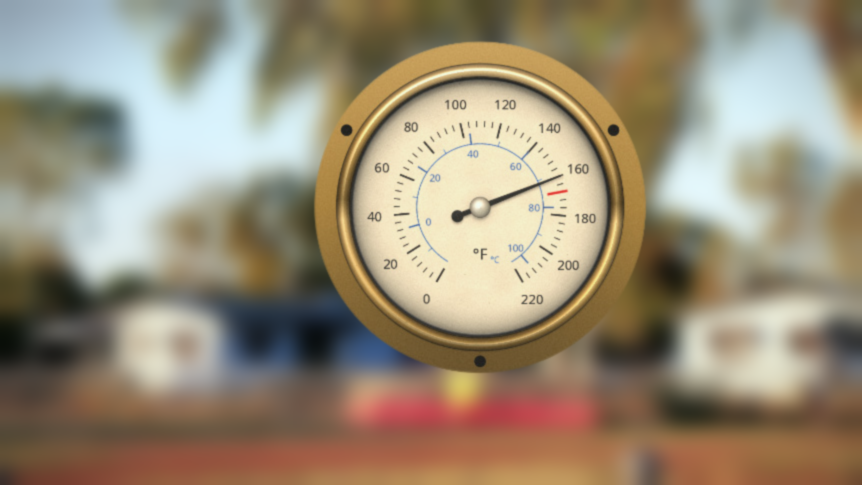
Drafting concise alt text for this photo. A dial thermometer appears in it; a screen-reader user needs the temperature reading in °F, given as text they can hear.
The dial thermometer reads 160 °F
